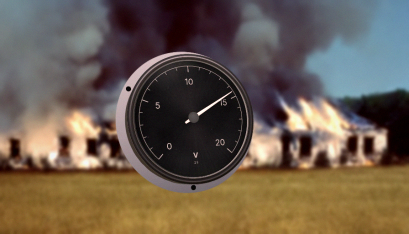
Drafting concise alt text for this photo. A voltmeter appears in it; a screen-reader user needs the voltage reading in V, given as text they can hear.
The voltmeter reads 14.5 V
